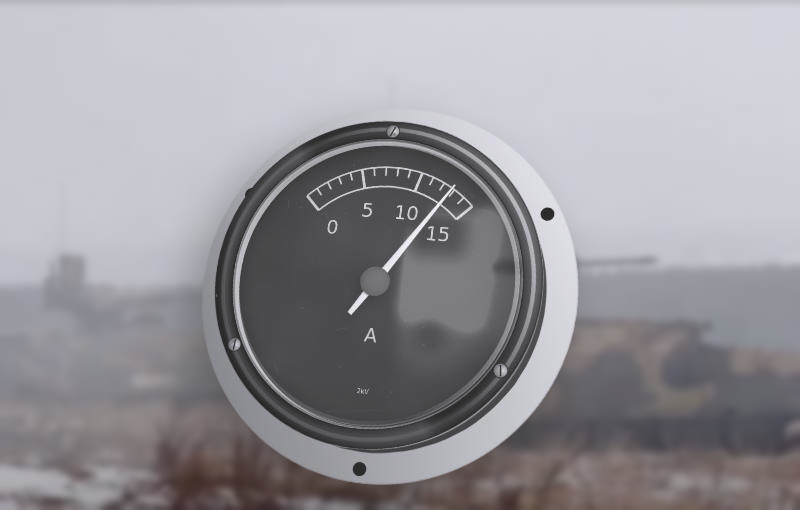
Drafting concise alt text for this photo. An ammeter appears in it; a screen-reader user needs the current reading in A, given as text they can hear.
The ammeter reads 13 A
